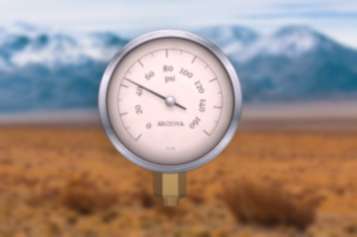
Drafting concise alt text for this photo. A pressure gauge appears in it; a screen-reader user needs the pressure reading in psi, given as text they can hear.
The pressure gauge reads 45 psi
